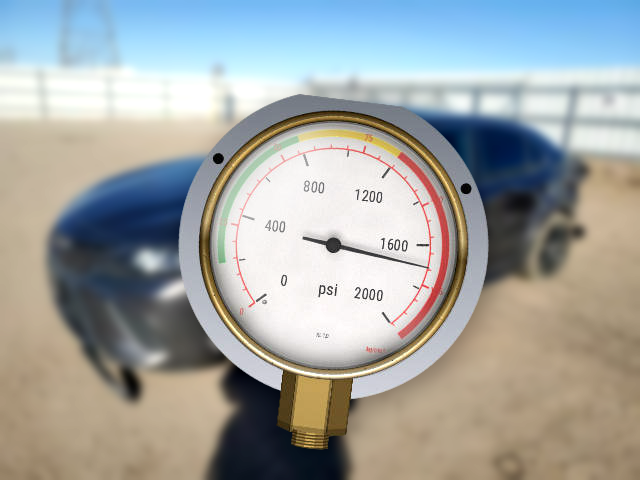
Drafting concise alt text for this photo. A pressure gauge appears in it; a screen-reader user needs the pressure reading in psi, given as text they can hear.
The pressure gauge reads 1700 psi
